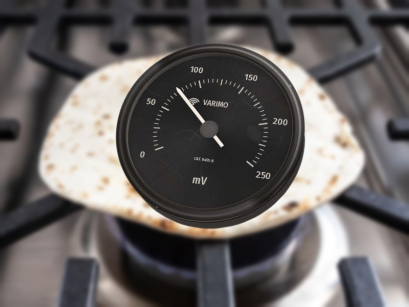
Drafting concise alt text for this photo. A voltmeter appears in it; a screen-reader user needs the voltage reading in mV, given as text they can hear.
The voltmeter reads 75 mV
